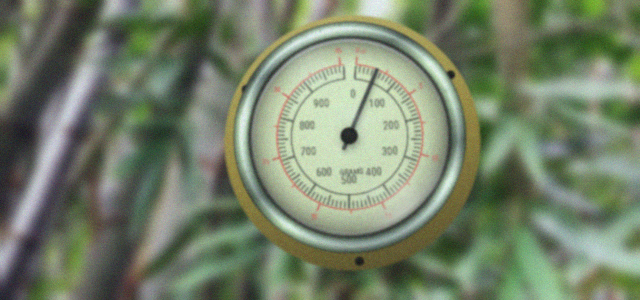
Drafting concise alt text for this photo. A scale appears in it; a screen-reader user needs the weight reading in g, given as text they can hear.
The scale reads 50 g
